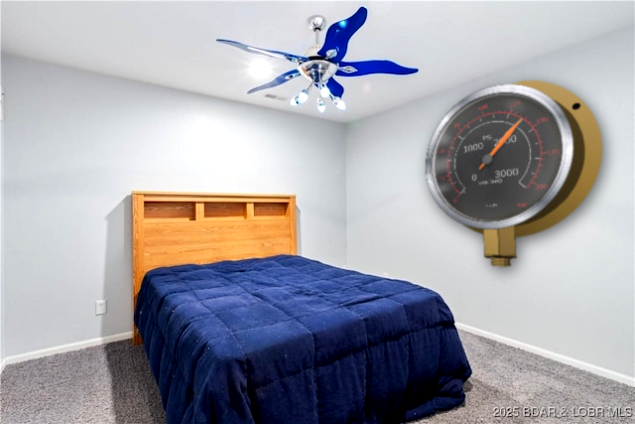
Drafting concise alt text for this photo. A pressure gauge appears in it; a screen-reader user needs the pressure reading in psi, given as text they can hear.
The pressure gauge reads 2000 psi
